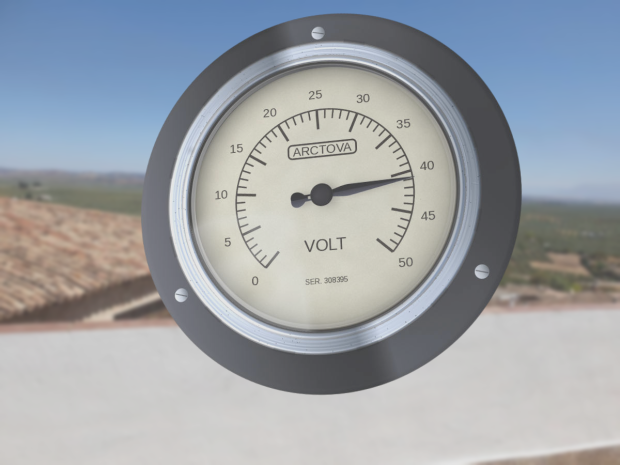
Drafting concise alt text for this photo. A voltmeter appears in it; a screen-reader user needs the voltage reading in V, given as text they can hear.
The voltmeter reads 41 V
